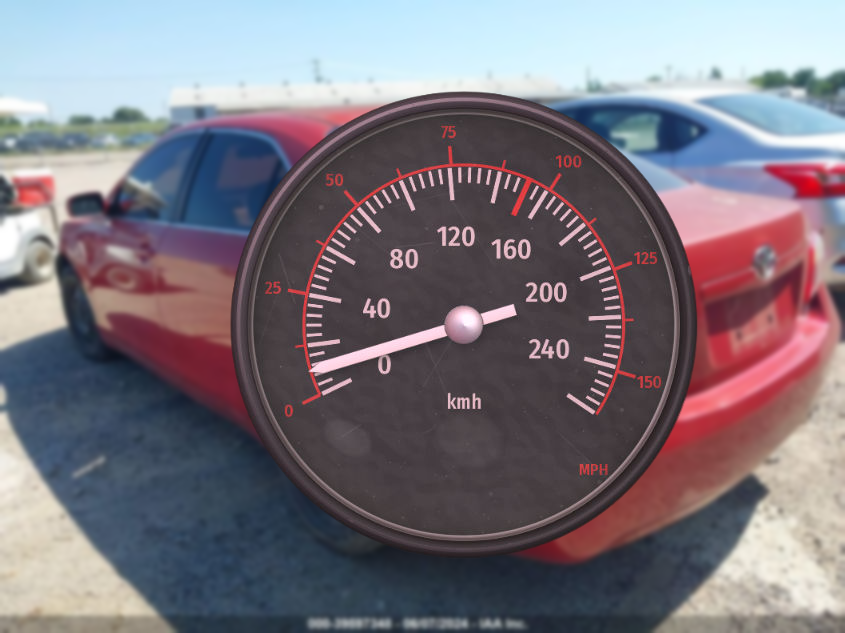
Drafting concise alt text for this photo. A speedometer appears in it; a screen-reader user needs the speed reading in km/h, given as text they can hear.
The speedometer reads 10 km/h
